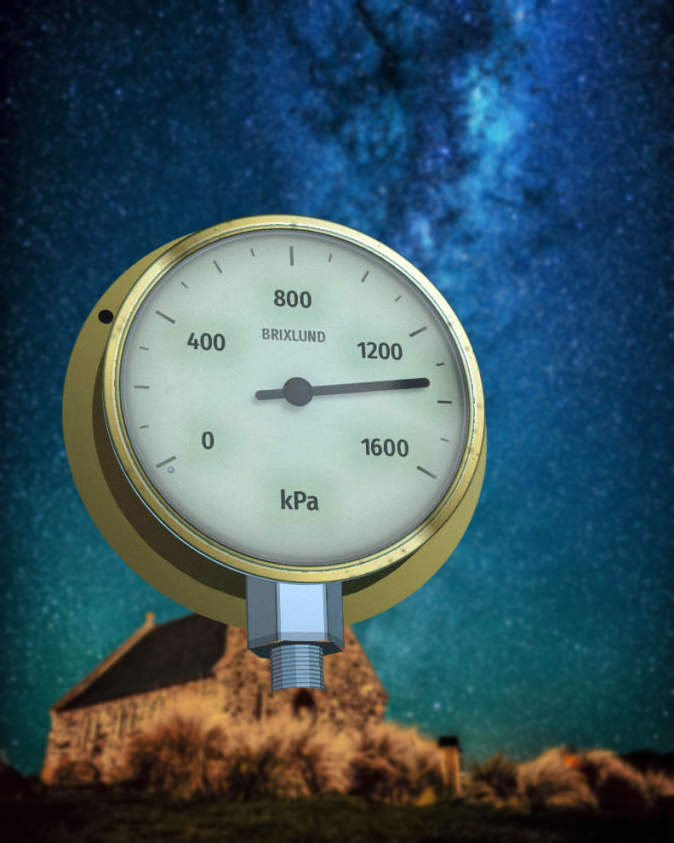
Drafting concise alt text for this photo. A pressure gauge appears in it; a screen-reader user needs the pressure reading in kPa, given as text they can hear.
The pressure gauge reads 1350 kPa
